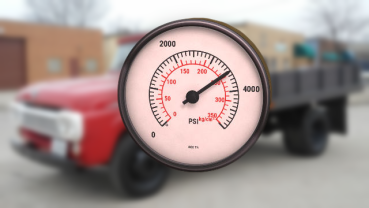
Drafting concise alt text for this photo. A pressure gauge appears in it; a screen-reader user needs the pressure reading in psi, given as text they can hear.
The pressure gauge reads 3500 psi
